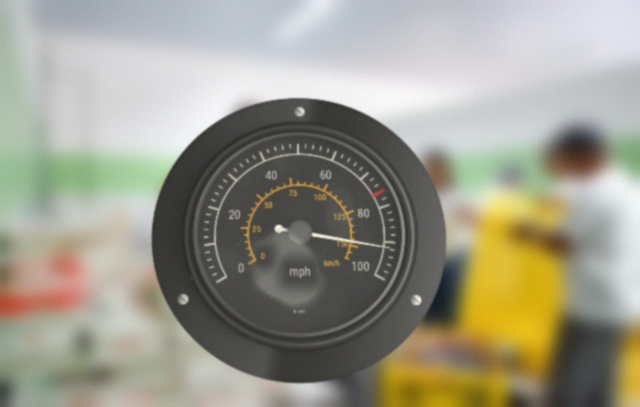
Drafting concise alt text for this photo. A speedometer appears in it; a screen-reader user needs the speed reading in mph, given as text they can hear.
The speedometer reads 92 mph
